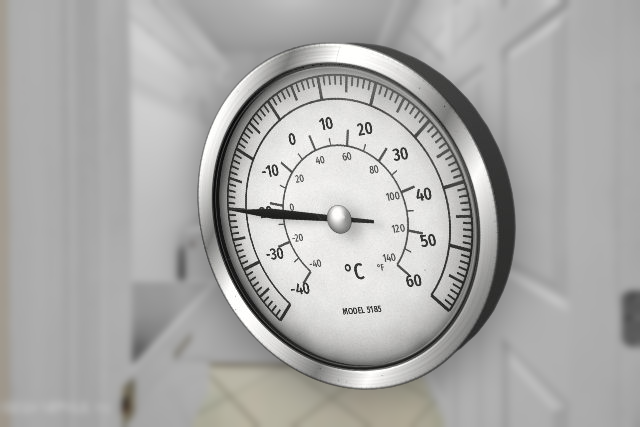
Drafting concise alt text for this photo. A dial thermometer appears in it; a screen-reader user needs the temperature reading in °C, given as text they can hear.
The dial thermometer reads -20 °C
